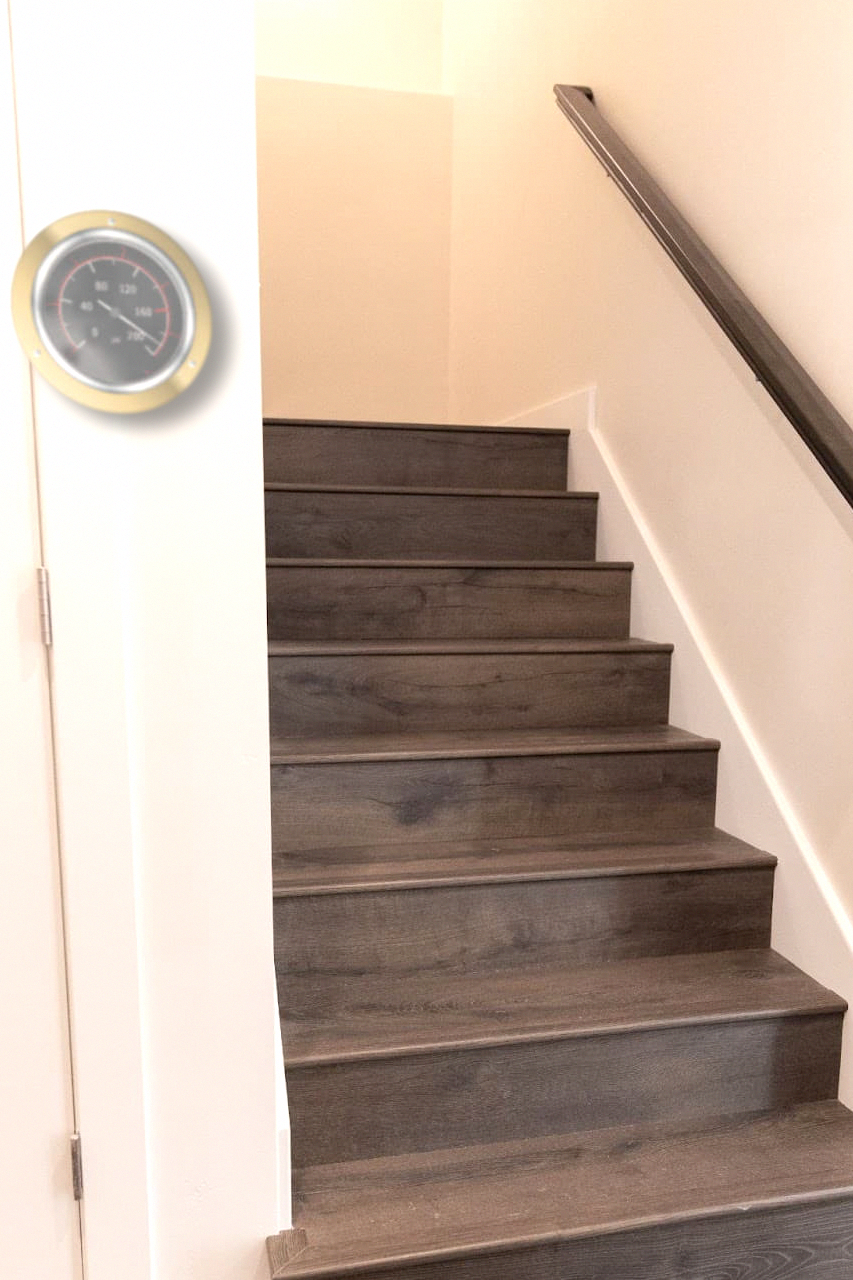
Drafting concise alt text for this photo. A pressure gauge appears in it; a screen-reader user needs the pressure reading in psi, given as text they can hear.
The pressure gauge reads 190 psi
